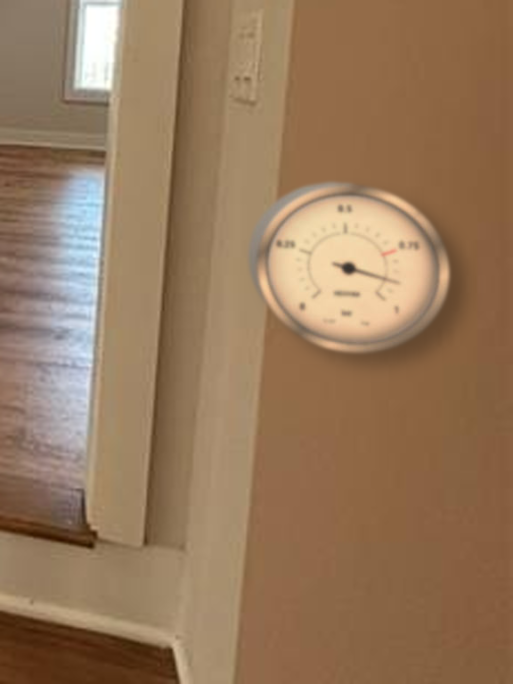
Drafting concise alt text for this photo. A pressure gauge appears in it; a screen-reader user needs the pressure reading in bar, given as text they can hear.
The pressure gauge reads 0.9 bar
